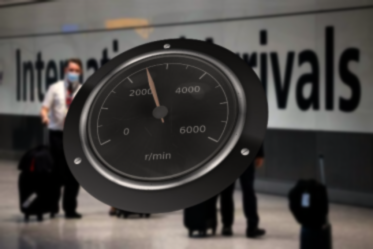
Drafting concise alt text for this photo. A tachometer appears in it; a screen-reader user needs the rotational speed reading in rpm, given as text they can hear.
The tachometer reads 2500 rpm
